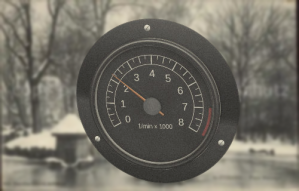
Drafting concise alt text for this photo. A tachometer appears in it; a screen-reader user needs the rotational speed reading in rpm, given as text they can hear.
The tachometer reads 2250 rpm
